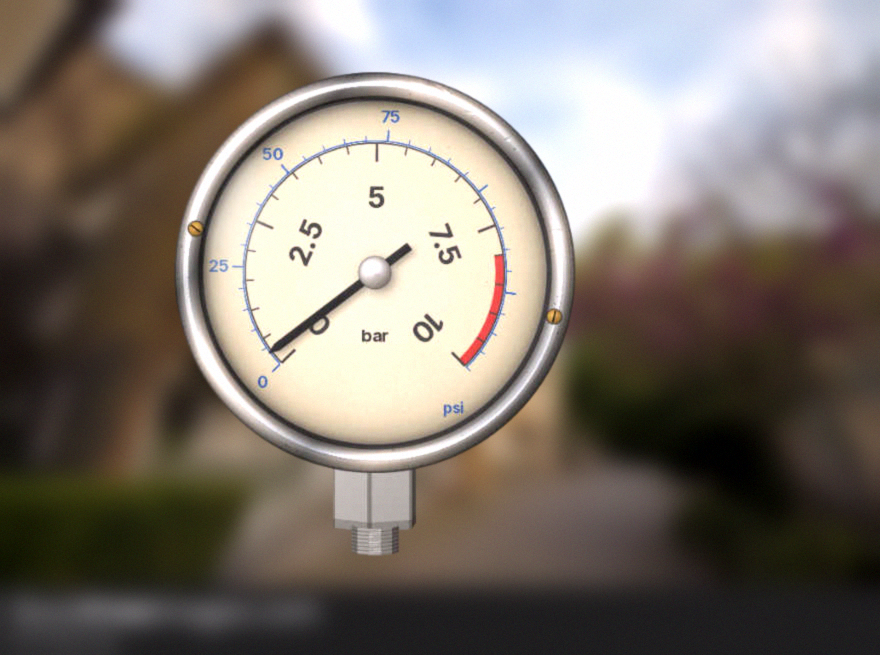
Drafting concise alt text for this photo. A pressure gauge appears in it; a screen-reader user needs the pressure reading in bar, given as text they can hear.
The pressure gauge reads 0.25 bar
